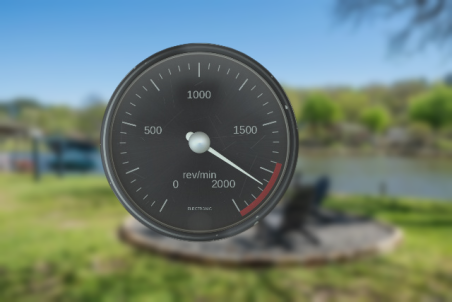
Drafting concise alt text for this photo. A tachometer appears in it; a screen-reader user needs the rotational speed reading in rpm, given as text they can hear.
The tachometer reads 1825 rpm
